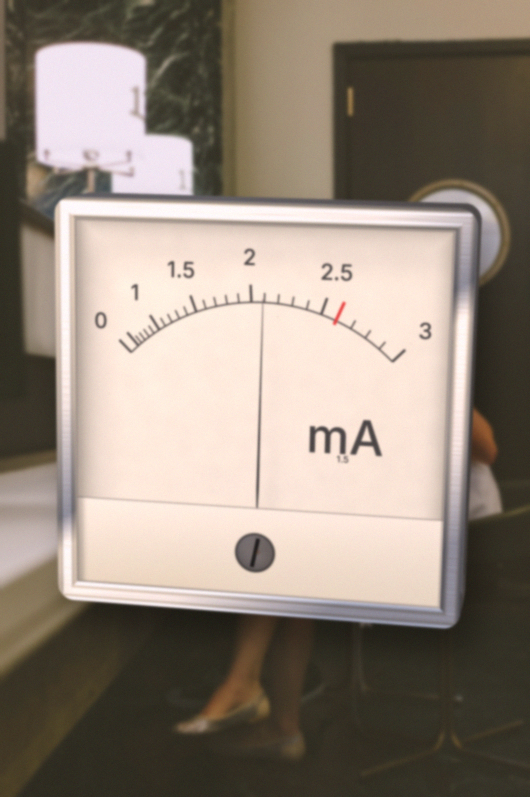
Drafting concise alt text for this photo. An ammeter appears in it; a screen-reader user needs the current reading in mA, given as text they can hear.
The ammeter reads 2.1 mA
